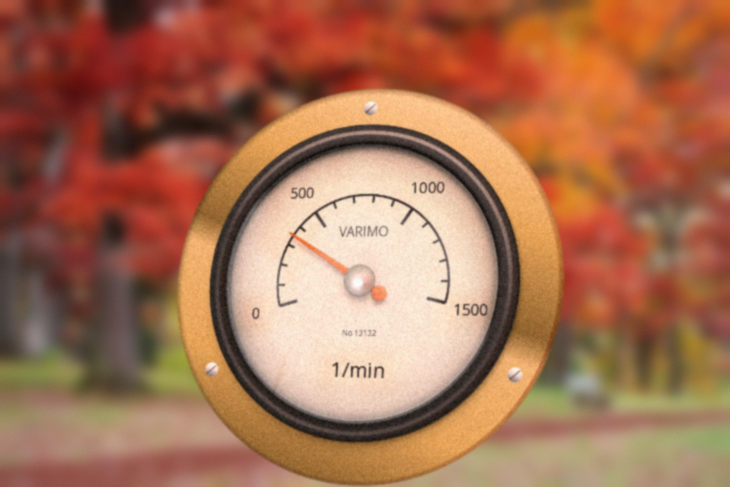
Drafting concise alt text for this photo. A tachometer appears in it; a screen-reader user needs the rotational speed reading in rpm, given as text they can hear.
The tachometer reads 350 rpm
